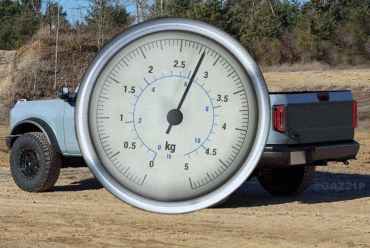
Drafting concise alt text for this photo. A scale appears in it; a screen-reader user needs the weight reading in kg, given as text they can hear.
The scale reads 2.8 kg
